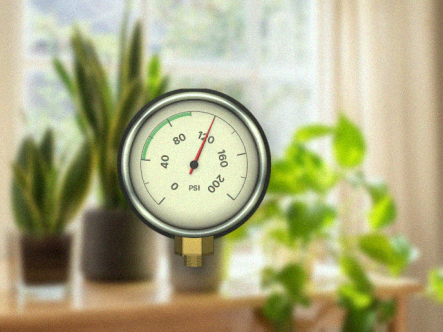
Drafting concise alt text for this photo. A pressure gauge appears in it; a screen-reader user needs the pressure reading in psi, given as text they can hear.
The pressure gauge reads 120 psi
